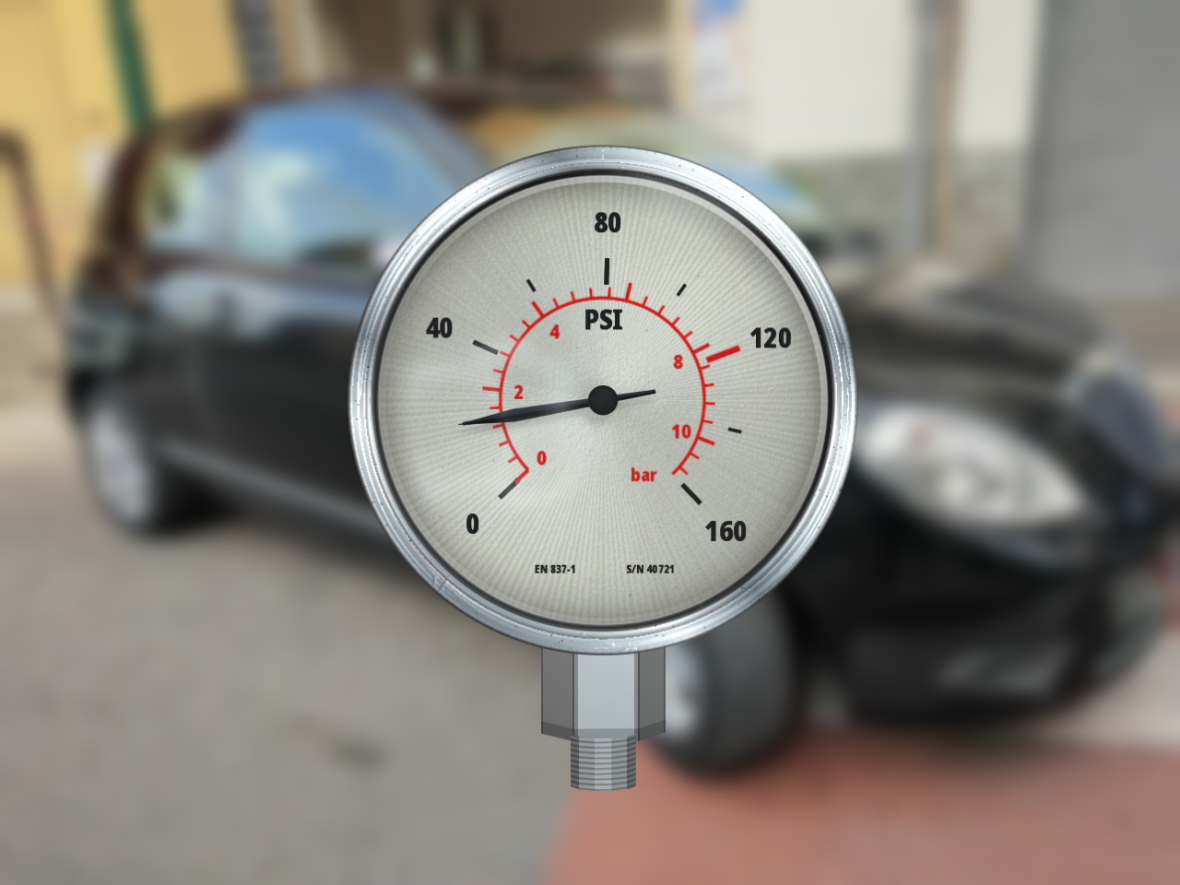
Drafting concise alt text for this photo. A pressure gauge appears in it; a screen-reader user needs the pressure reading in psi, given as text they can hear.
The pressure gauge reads 20 psi
